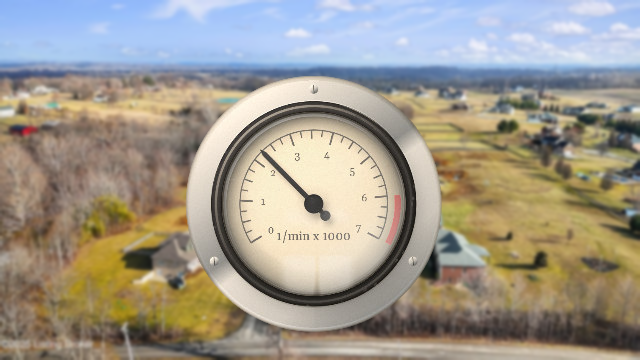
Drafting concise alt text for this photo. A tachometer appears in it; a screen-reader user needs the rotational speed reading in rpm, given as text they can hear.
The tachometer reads 2250 rpm
